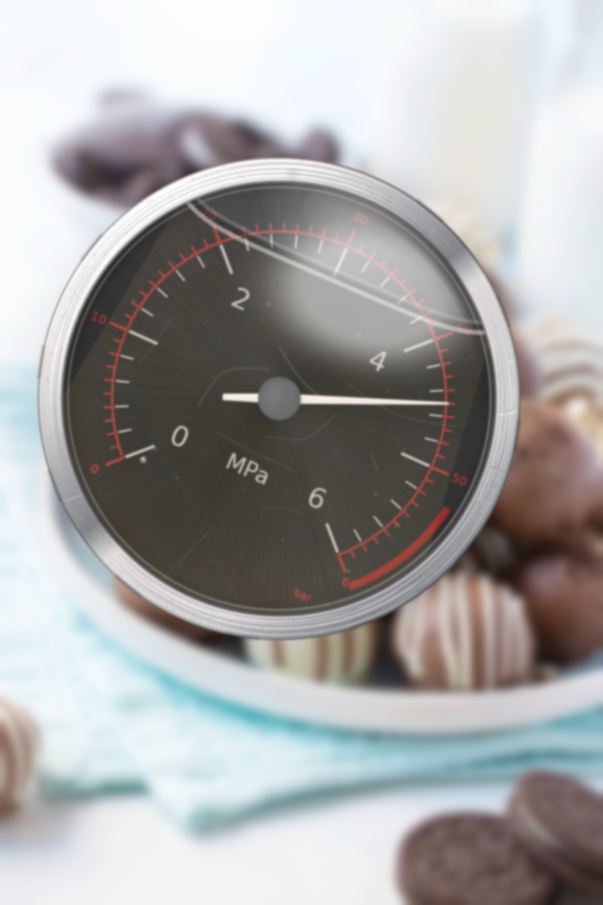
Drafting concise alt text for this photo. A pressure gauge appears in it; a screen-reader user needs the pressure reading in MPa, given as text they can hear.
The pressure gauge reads 4.5 MPa
